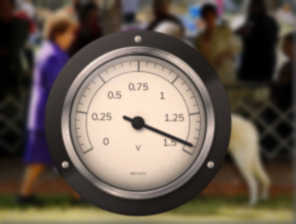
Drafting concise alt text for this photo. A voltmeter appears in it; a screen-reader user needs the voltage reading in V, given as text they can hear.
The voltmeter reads 1.45 V
